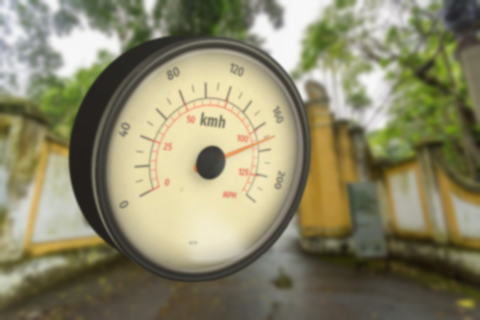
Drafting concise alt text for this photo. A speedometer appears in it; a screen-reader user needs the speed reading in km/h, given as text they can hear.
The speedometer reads 170 km/h
